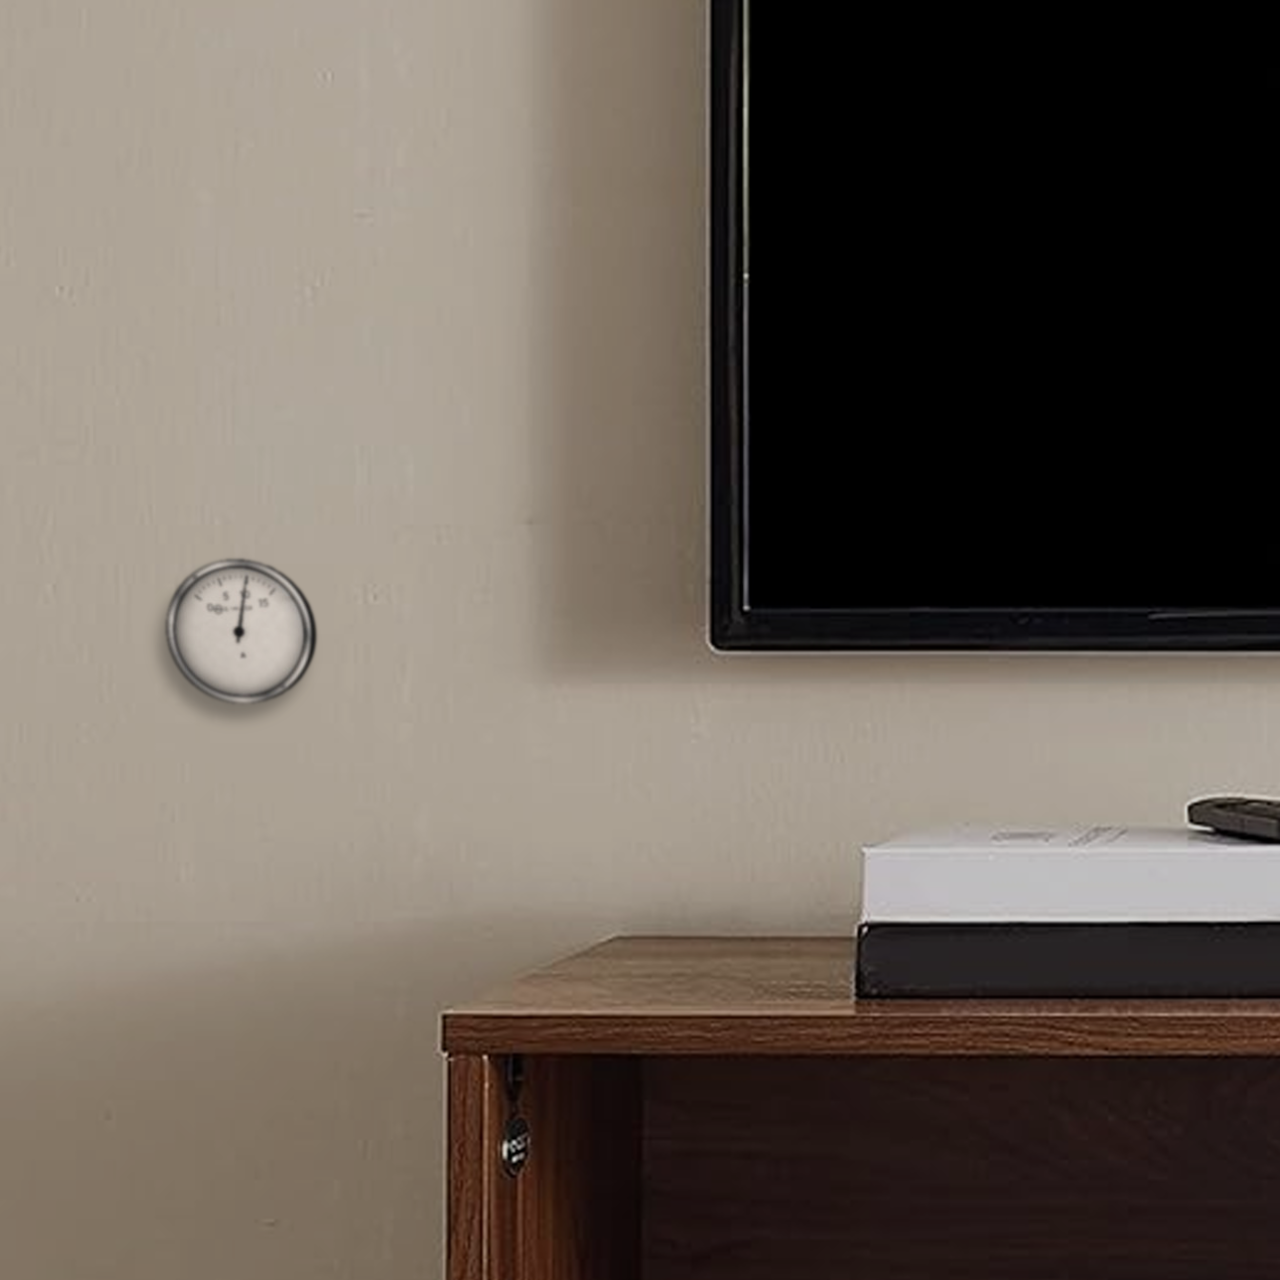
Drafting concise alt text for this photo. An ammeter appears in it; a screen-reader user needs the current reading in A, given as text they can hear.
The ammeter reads 10 A
